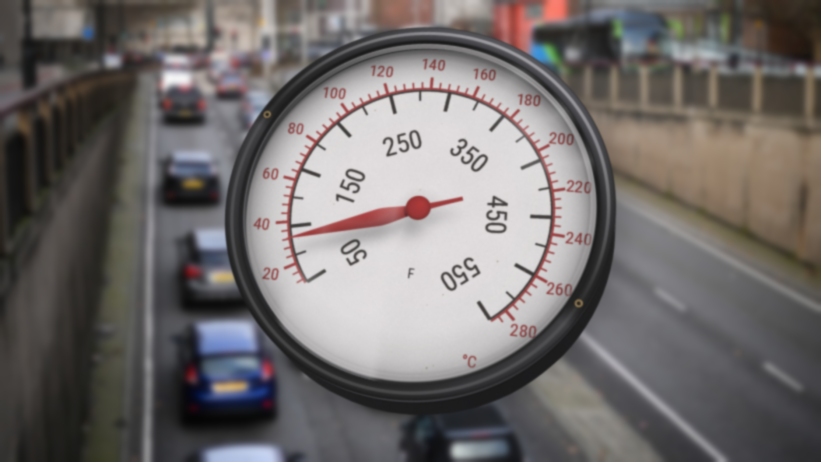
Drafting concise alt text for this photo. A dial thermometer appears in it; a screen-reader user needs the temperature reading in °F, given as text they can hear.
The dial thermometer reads 87.5 °F
